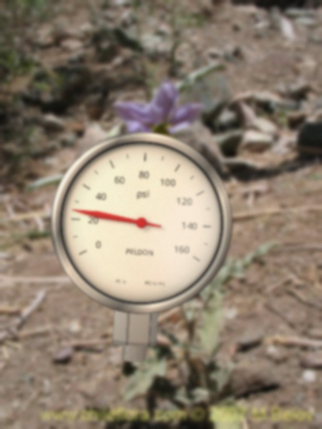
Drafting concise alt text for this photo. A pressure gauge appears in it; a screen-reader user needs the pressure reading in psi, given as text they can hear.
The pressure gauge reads 25 psi
